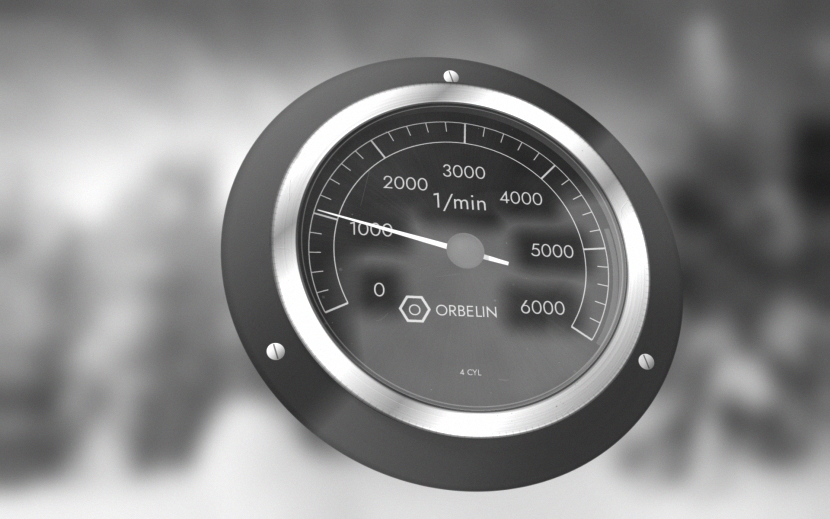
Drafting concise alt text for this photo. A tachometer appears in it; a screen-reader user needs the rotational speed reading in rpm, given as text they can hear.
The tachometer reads 1000 rpm
